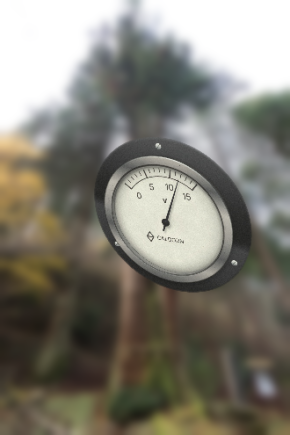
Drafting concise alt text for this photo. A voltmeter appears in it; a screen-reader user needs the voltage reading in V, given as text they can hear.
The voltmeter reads 12 V
